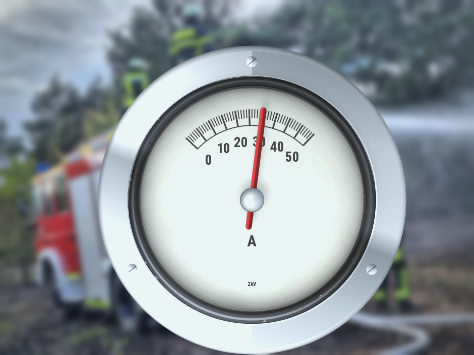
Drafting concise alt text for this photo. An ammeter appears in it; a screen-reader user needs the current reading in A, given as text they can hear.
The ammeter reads 30 A
